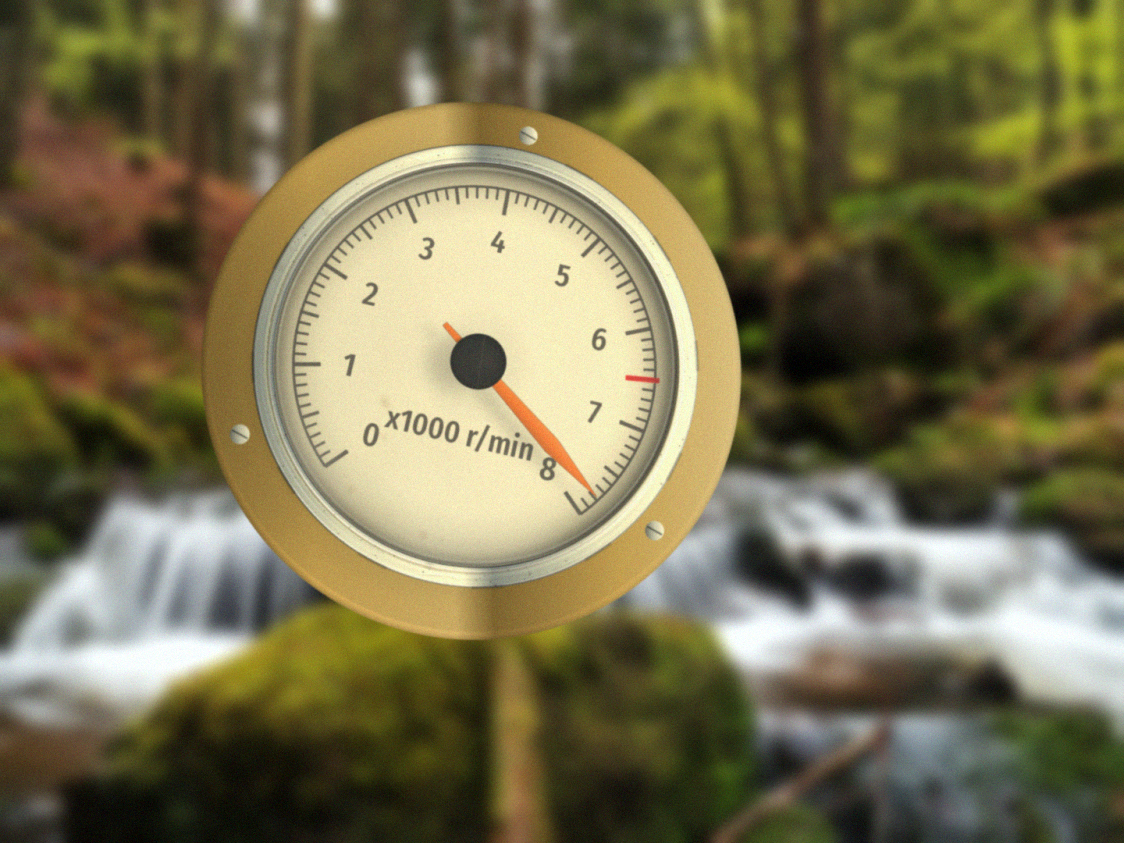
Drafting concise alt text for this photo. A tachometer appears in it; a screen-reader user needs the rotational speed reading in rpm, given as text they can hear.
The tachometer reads 7800 rpm
